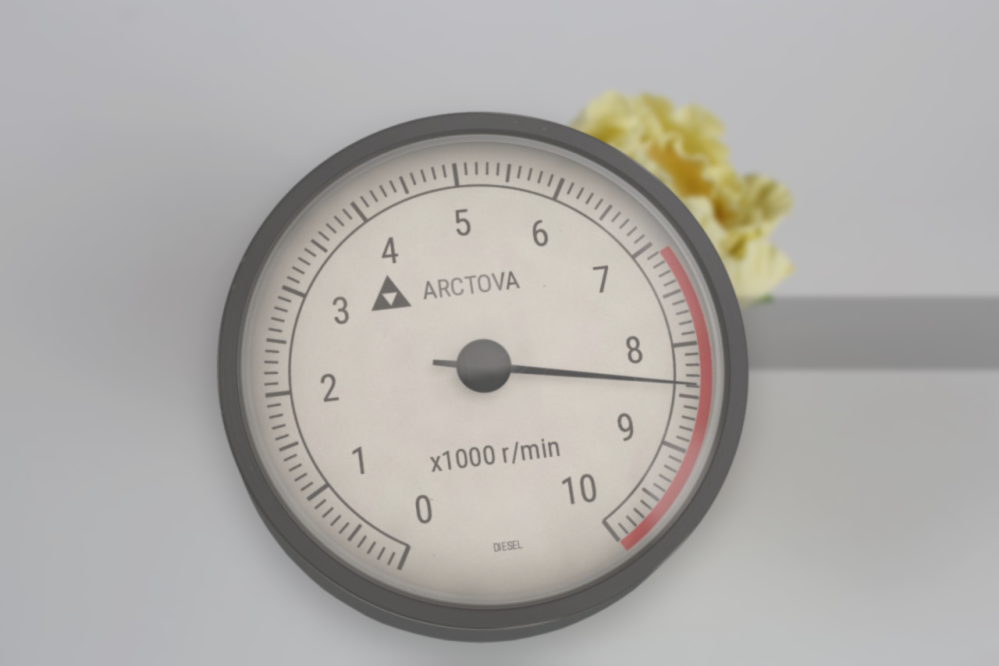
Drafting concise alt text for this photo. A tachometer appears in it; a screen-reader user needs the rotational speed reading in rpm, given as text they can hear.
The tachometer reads 8400 rpm
